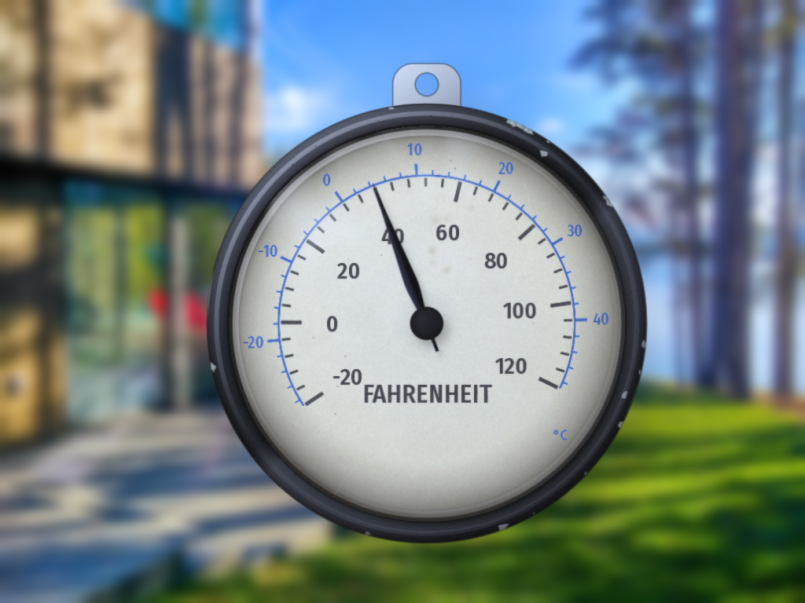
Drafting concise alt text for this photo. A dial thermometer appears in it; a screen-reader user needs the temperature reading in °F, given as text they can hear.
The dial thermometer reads 40 °F
